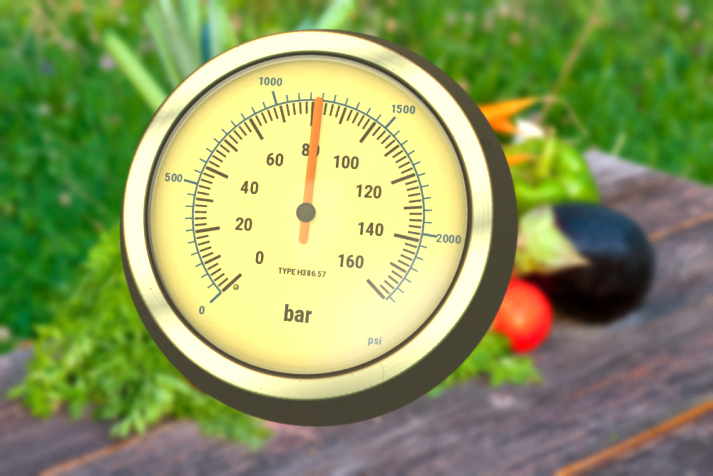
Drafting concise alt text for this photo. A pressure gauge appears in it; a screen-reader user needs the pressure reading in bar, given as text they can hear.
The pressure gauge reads 82 bar
